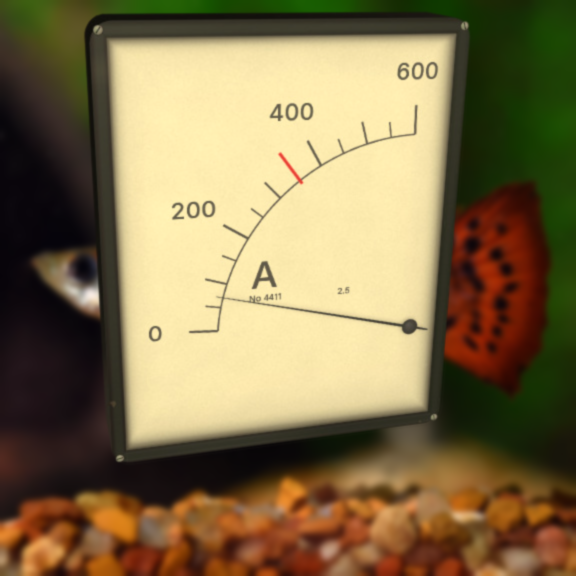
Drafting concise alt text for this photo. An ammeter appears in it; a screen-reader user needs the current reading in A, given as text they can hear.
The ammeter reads 75 A
